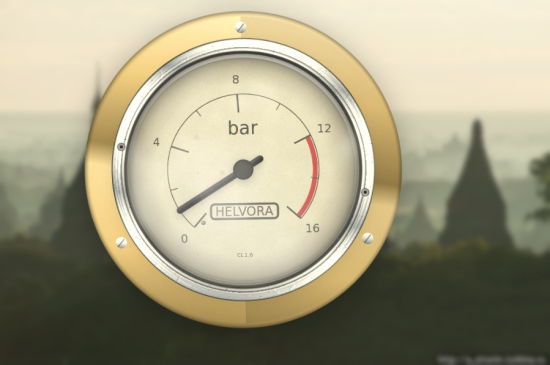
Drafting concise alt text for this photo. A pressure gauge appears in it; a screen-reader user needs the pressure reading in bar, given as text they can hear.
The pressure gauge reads 1 bar
